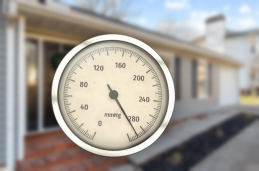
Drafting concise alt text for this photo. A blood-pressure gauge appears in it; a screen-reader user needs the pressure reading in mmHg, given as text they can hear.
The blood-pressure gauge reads 290 mmHg
